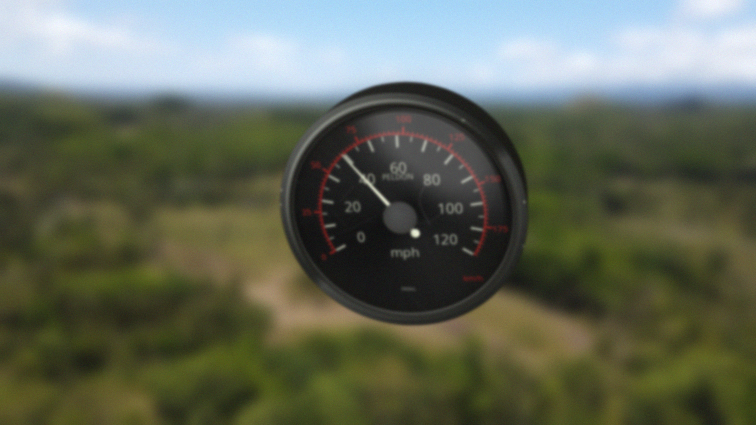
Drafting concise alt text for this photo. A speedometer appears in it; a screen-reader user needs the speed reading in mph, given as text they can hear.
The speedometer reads 40 mph
